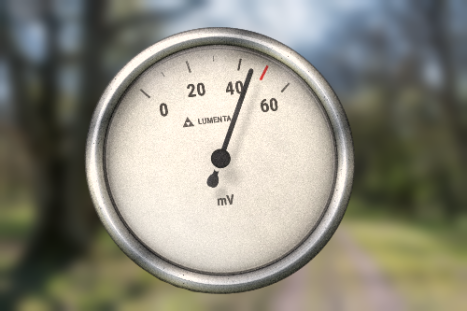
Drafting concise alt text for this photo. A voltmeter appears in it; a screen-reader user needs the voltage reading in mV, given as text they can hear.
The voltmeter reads 45 mV
